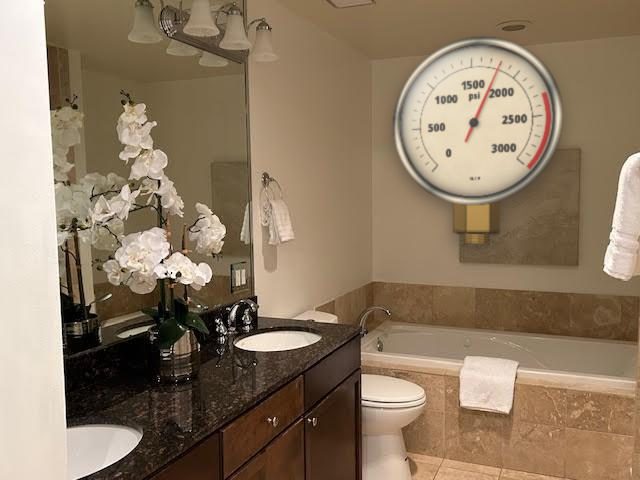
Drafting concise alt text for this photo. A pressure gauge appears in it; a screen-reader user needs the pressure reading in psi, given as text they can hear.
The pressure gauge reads 1800 psi
